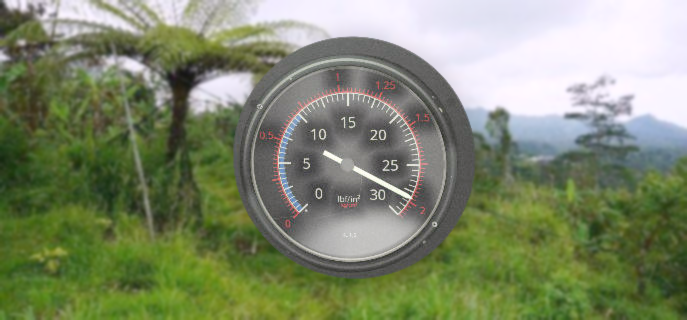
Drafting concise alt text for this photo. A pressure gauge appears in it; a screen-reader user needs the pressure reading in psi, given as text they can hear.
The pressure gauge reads 28 psi
